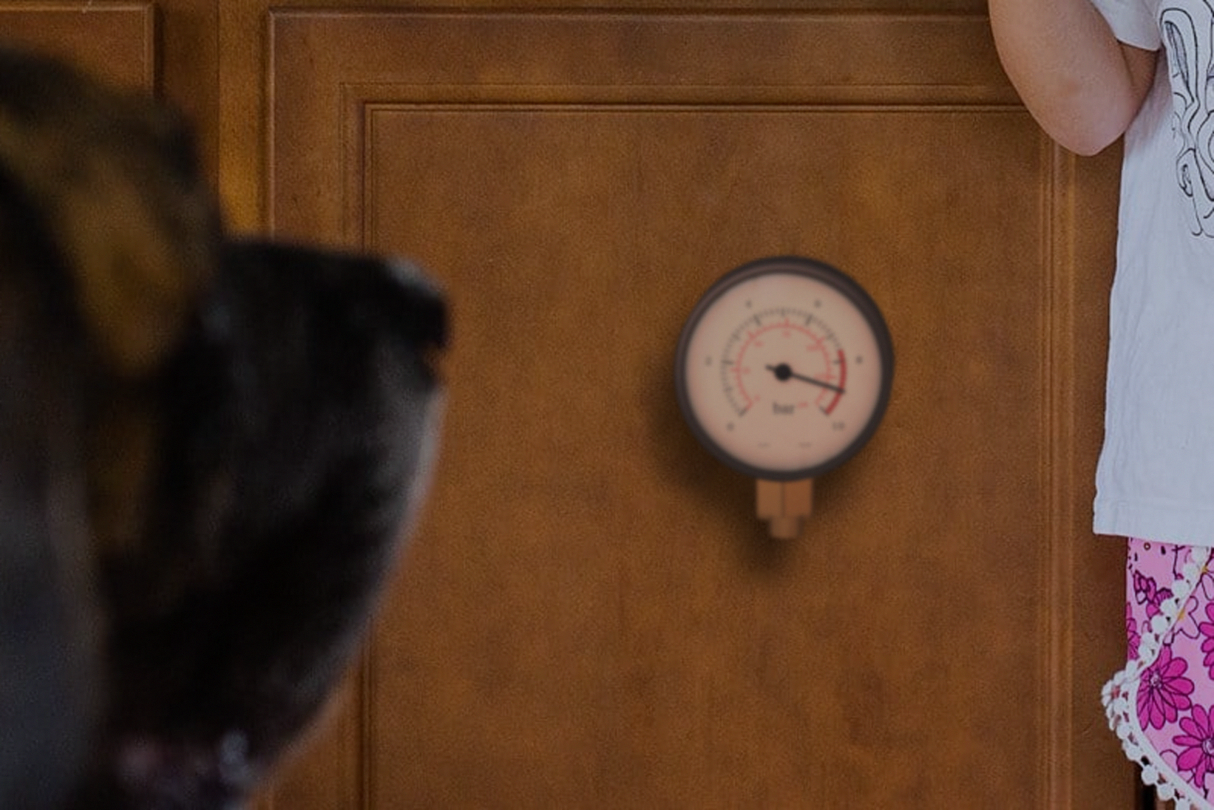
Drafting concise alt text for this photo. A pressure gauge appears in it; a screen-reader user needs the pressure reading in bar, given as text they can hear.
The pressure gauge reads 9 bar
